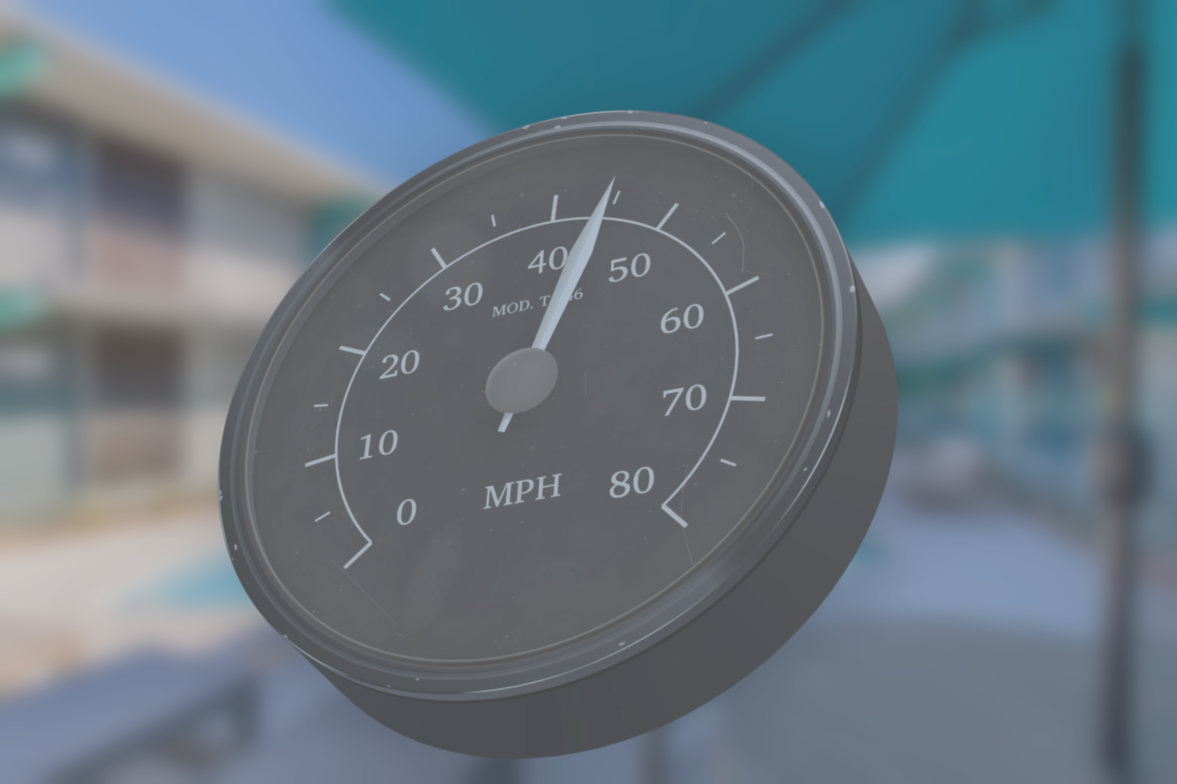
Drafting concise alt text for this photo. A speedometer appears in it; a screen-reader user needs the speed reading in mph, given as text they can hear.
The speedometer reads 45 mph
